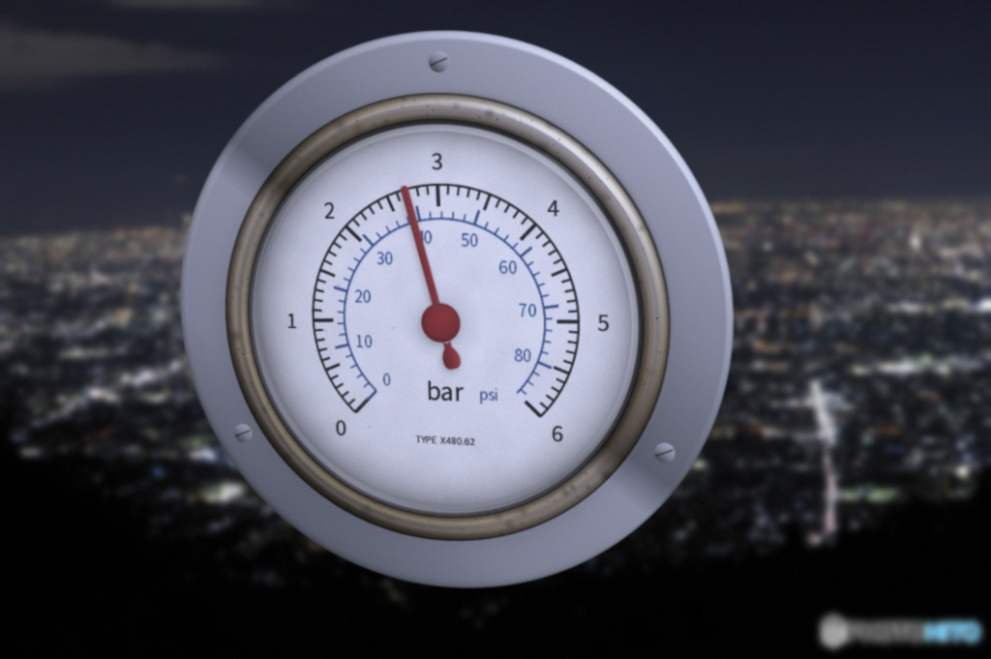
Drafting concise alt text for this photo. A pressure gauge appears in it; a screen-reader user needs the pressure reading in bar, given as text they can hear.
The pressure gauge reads 2.7 bar
